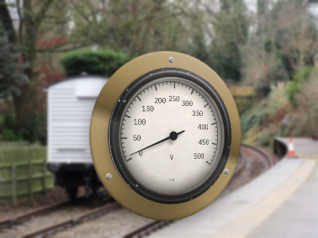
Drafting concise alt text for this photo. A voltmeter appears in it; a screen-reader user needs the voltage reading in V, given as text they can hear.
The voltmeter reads 10 V
